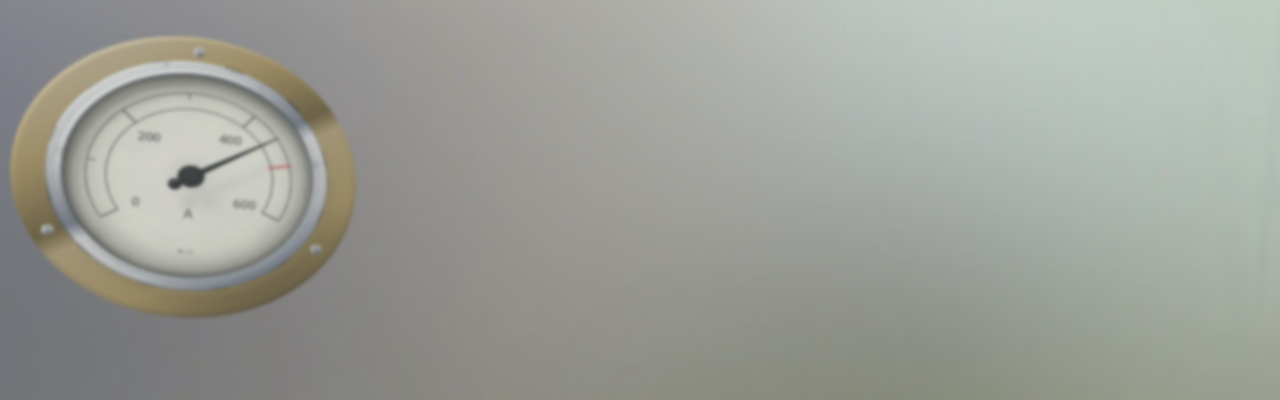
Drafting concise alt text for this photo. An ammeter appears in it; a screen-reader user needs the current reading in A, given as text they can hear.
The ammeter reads 450 A
